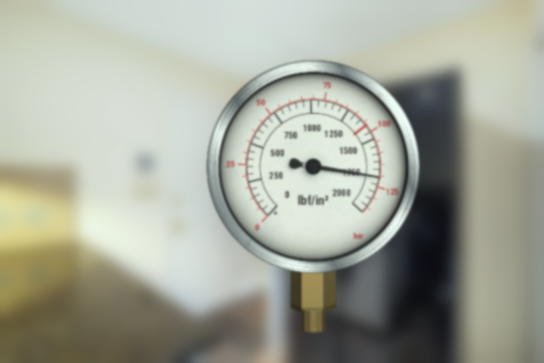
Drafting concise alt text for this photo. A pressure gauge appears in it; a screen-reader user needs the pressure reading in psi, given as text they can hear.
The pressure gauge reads 1750 psi
